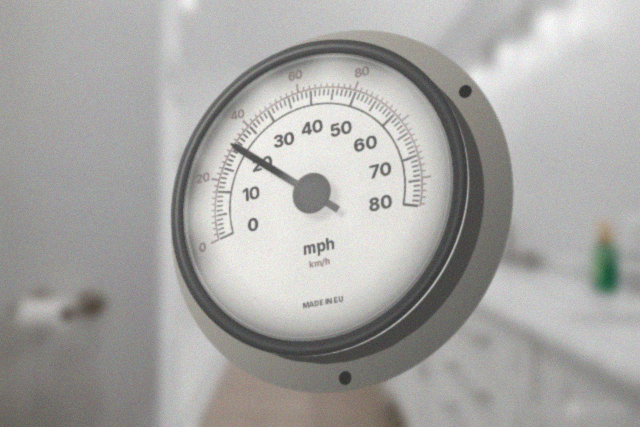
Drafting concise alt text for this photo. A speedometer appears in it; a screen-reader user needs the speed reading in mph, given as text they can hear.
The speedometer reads 20 mph
